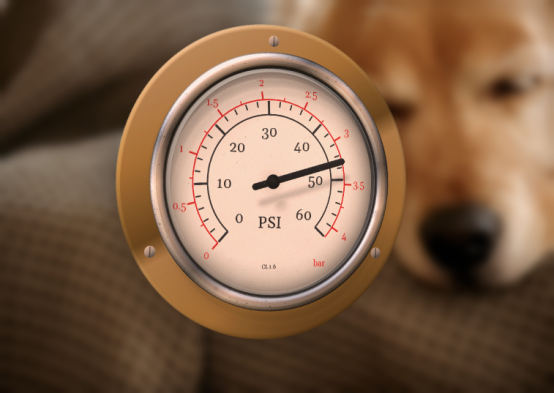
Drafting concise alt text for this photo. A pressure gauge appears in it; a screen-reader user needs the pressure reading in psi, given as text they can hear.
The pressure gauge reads 47 psi
